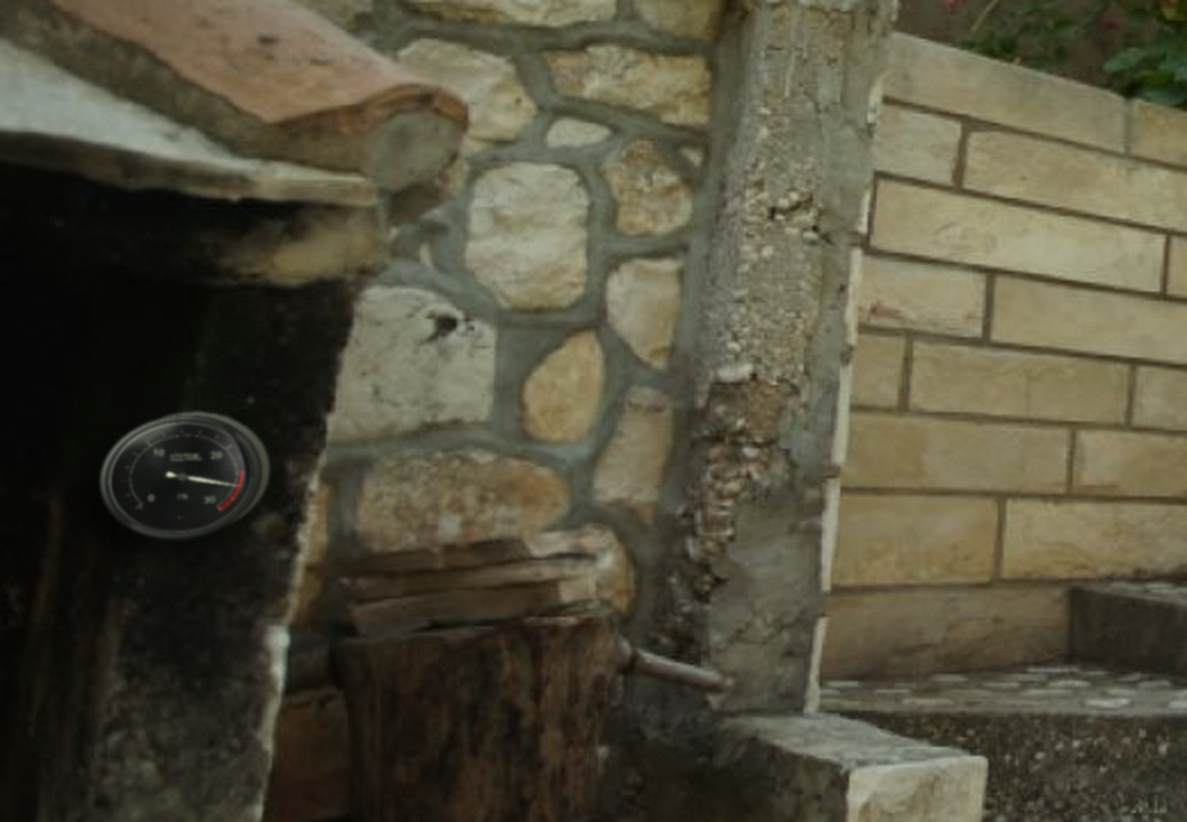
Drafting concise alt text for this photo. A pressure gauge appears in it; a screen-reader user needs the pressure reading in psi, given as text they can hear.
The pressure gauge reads 26 psi
